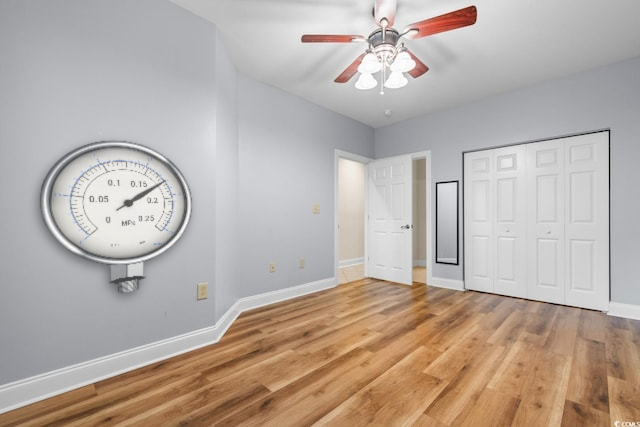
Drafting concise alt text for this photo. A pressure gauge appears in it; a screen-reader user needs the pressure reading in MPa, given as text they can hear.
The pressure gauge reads 0.175 MPa
